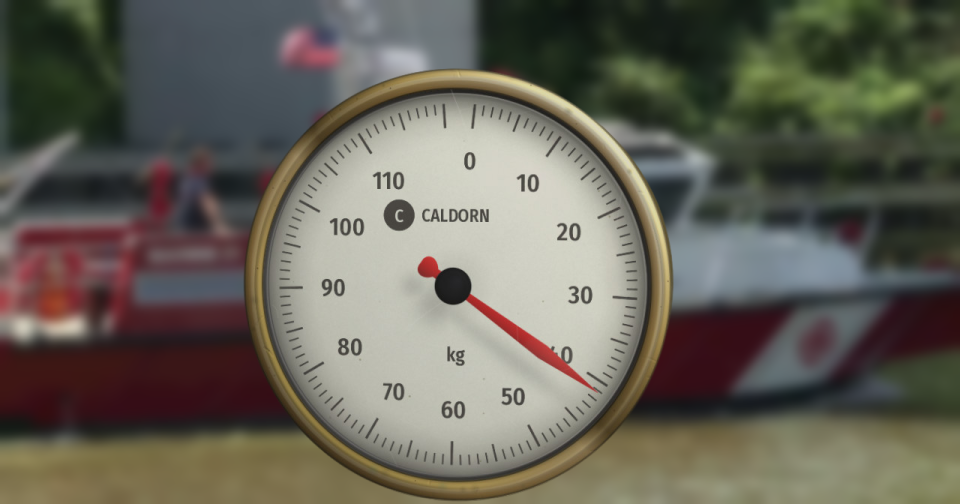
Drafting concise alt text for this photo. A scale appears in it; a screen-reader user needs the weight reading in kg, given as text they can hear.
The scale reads 41 kg
